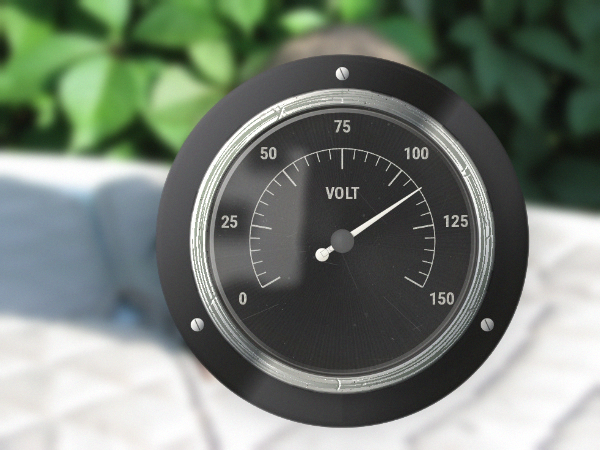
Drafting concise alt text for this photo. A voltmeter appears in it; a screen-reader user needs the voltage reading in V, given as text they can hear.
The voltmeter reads 110 V
